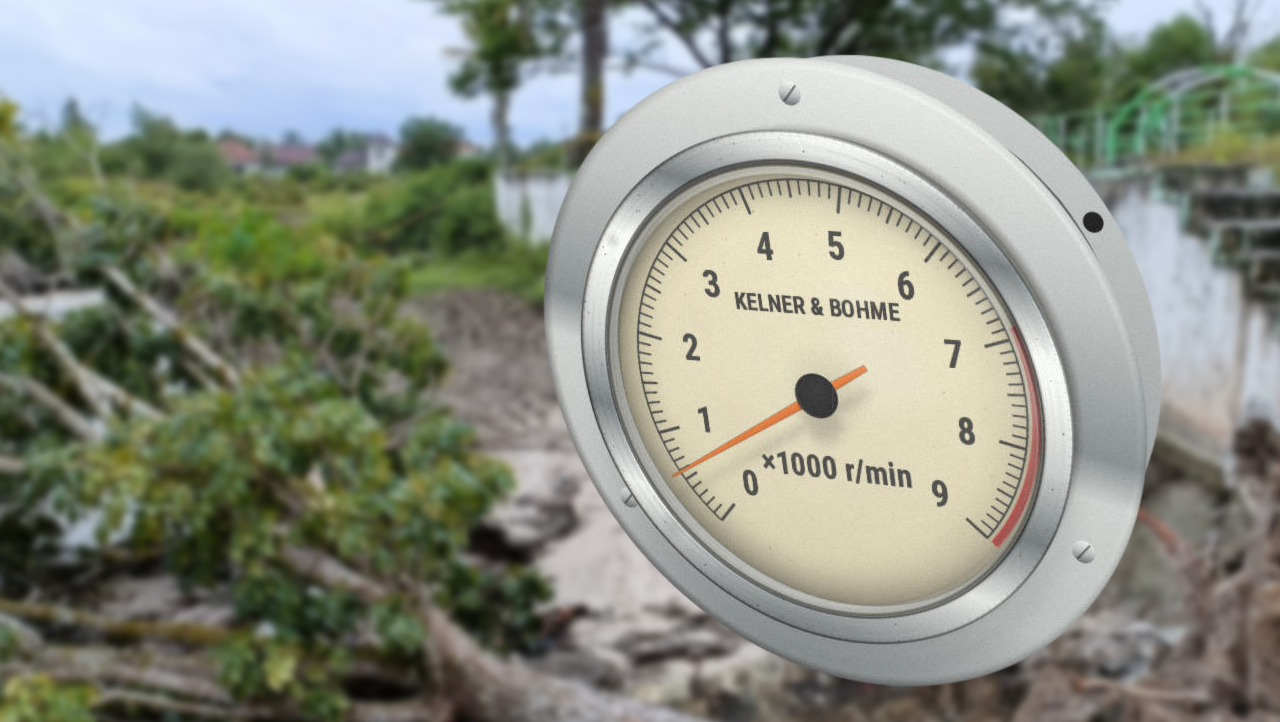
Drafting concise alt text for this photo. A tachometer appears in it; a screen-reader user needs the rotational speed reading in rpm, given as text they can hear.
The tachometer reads 600 rpm
